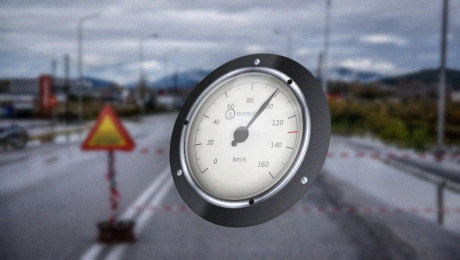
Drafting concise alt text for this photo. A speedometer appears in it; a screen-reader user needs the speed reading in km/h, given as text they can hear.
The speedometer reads 100 km/h
